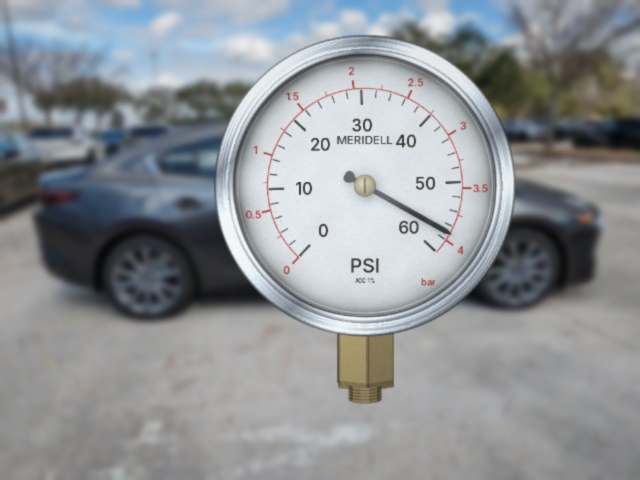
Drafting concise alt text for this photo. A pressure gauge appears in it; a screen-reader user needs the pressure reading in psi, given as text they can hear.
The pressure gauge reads 57 psi
